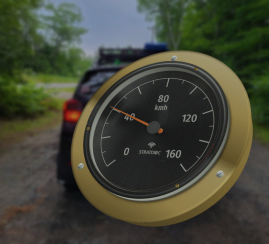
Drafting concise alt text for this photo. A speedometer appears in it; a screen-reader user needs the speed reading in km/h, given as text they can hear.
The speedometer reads 40 km/h
